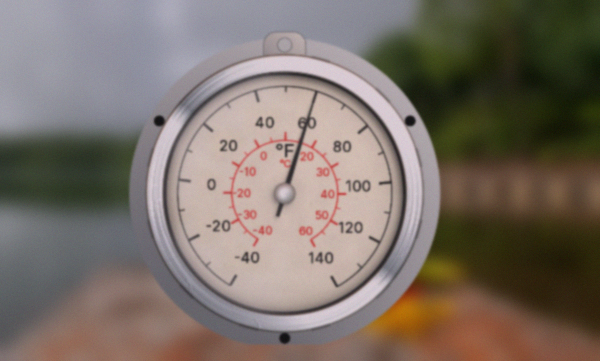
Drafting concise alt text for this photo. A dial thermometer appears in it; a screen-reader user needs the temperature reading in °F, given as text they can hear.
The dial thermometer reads 60 °F
